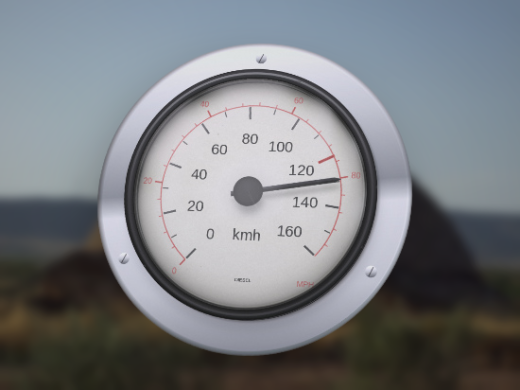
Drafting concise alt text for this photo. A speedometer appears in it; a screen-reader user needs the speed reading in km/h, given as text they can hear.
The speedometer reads 130 km/h
